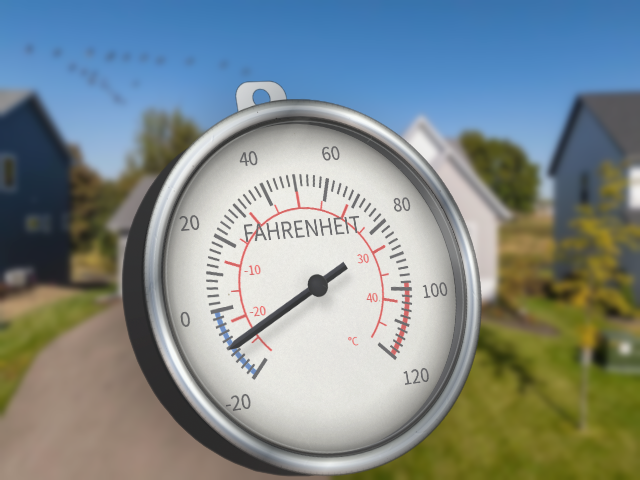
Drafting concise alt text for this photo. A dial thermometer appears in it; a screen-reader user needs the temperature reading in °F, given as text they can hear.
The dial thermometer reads -10 °F
